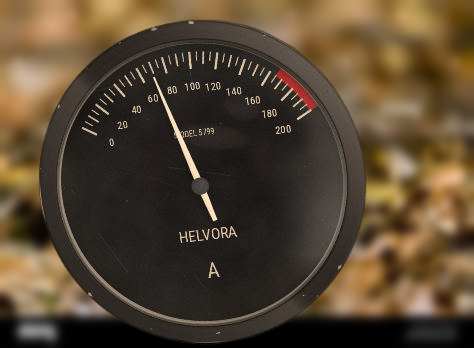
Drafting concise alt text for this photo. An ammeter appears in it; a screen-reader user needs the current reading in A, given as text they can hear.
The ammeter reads 70 A
